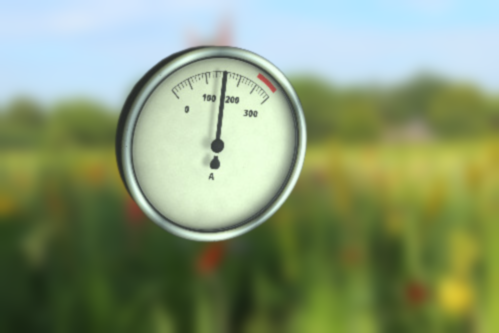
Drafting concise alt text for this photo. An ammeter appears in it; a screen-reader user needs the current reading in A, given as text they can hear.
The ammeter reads 150 A
